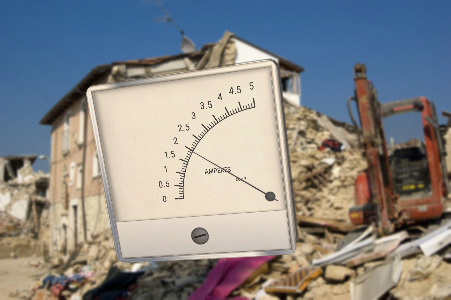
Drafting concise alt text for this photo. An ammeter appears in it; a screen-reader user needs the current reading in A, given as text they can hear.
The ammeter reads 2 A
